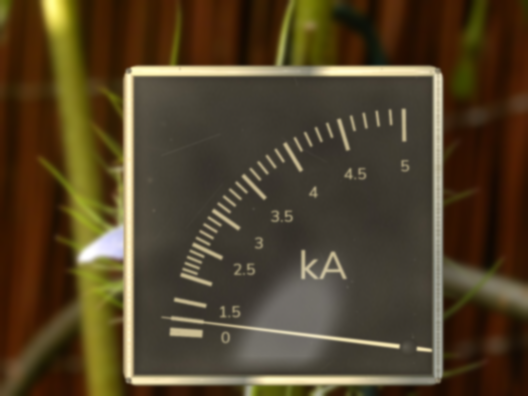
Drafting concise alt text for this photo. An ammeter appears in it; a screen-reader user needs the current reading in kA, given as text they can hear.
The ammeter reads 1 kA
